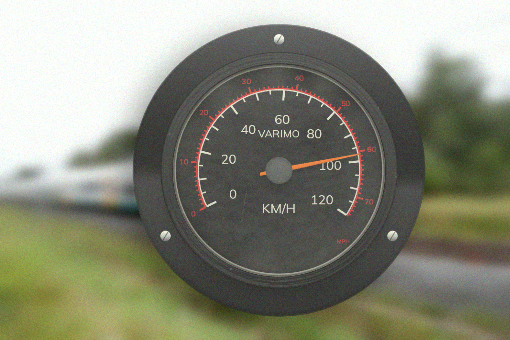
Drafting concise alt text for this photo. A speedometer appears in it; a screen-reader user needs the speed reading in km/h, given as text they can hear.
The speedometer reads 97.5 km/h
